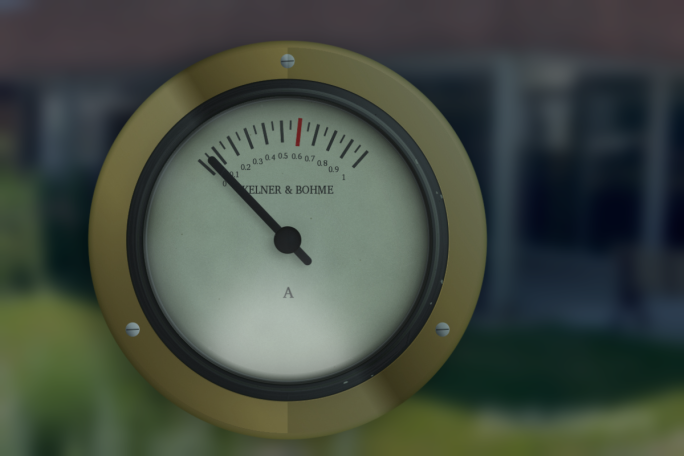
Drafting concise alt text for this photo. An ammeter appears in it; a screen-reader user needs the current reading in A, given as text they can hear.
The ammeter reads 0.05 A
